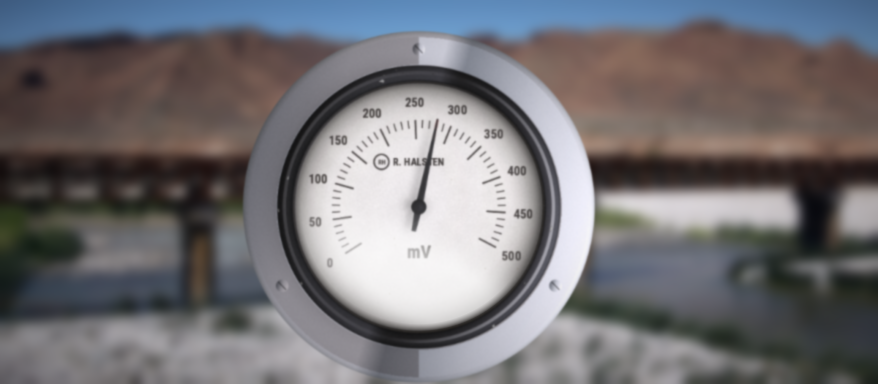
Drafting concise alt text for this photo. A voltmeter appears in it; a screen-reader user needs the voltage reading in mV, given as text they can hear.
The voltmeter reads 280 mV
